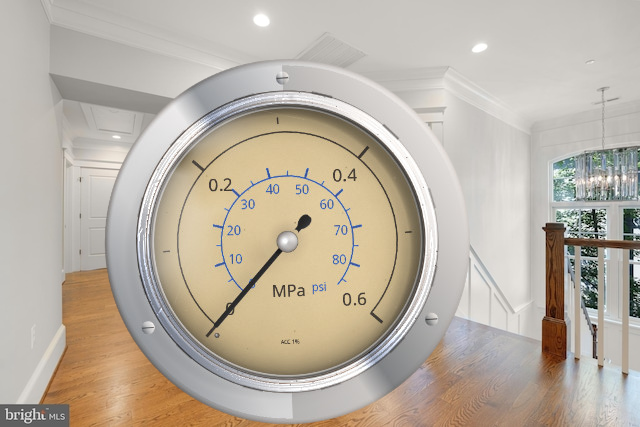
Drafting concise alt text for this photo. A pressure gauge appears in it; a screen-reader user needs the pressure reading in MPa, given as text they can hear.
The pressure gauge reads 0 MPa
